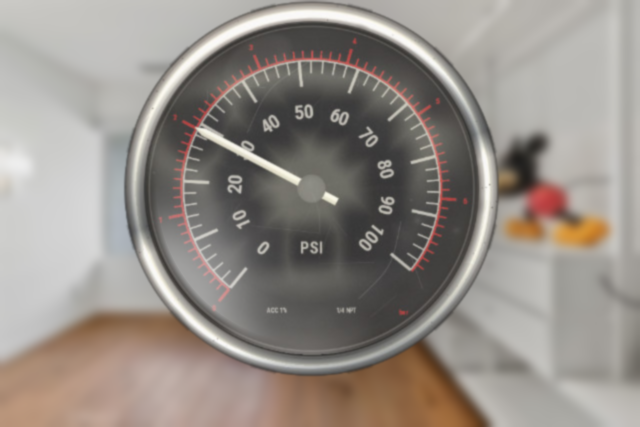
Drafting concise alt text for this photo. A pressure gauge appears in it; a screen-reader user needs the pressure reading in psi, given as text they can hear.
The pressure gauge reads 29 psi
